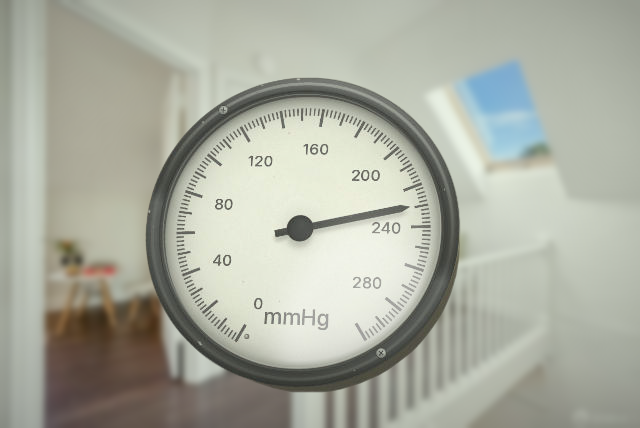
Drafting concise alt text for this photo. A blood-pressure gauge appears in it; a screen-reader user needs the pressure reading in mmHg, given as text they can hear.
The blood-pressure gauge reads 230 mmHg
